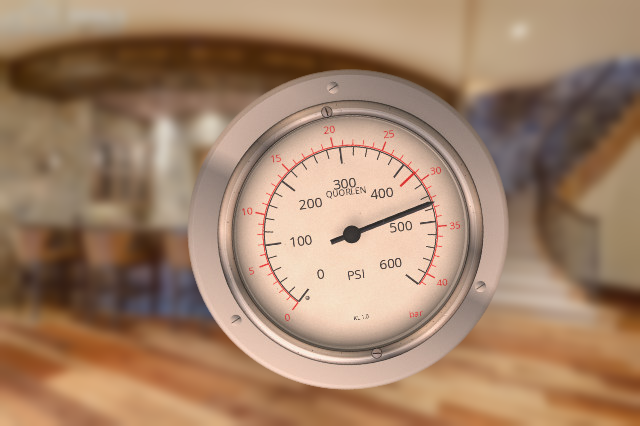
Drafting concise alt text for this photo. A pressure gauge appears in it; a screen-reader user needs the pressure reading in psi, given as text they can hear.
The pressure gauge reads 470 psi
